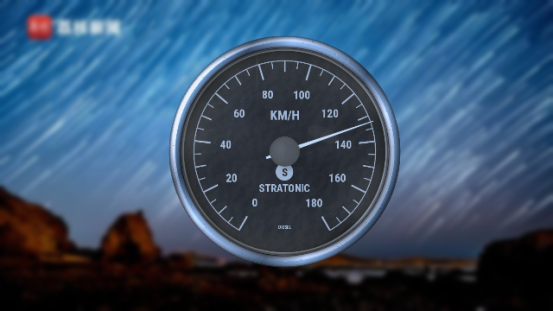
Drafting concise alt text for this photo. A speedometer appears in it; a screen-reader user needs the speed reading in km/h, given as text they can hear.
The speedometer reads 132.5 km/h
